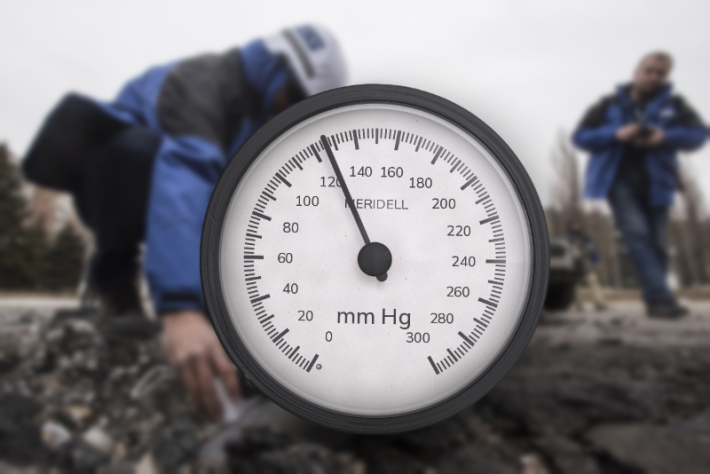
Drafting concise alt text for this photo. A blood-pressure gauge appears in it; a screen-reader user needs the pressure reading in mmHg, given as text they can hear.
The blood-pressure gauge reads 126 mmHg
